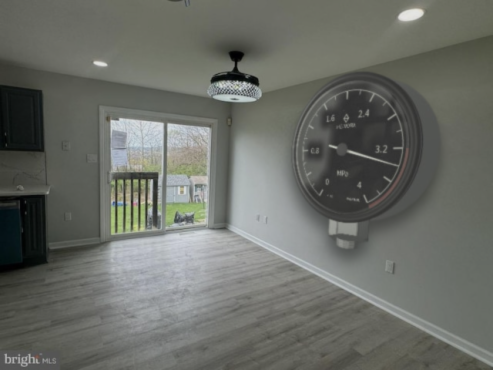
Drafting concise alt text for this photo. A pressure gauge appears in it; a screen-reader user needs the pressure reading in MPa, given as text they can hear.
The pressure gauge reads 3.4 MPa
